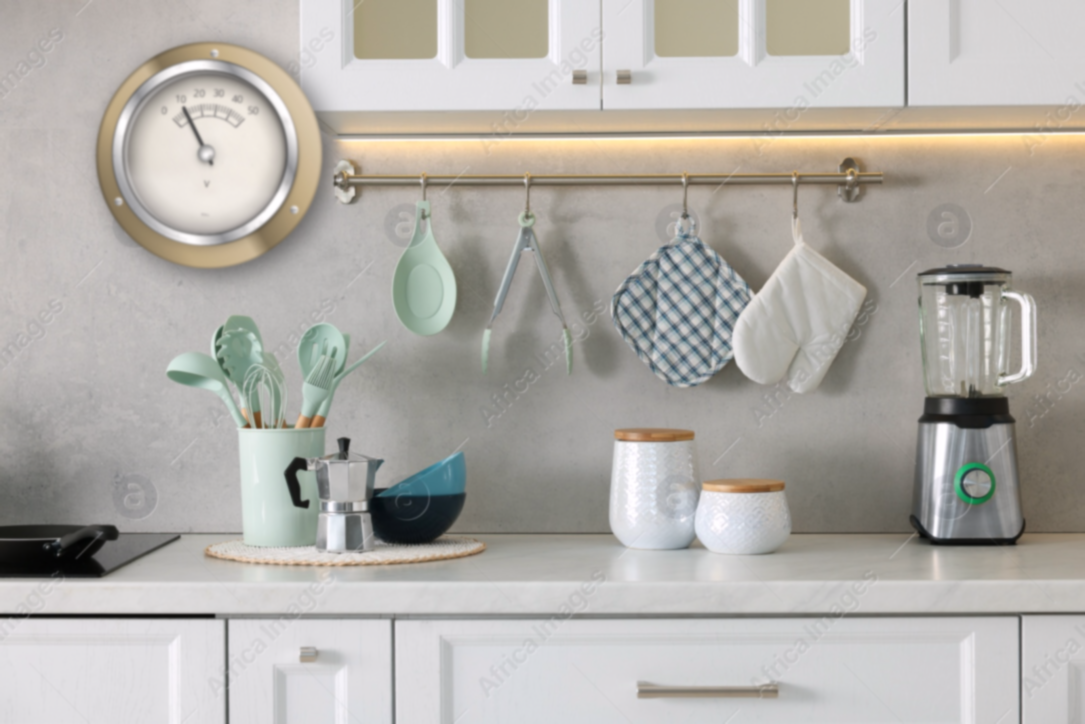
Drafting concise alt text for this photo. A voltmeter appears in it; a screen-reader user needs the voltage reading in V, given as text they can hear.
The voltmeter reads 10 V
